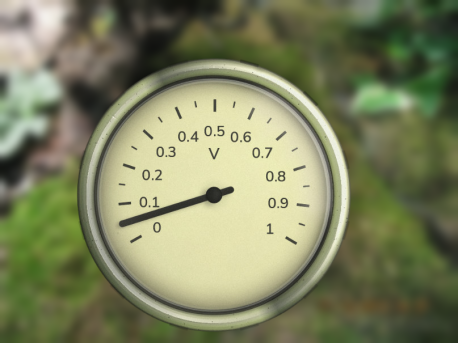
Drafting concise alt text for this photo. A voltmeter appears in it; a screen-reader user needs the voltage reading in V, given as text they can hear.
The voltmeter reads 0.05 V
